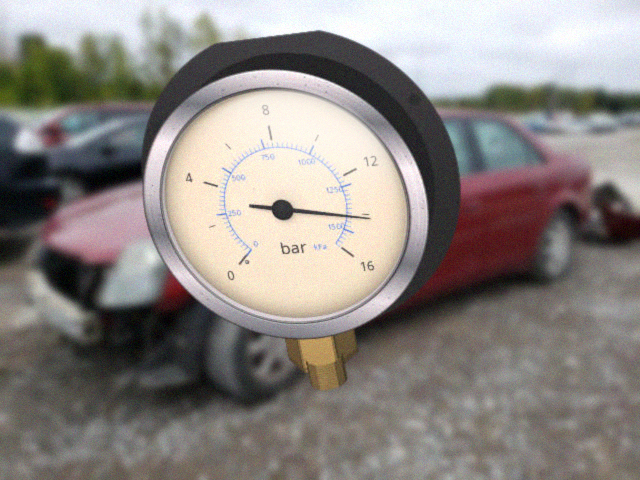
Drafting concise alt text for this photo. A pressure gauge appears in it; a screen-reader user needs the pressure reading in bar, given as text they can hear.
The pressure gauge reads 14 bar
